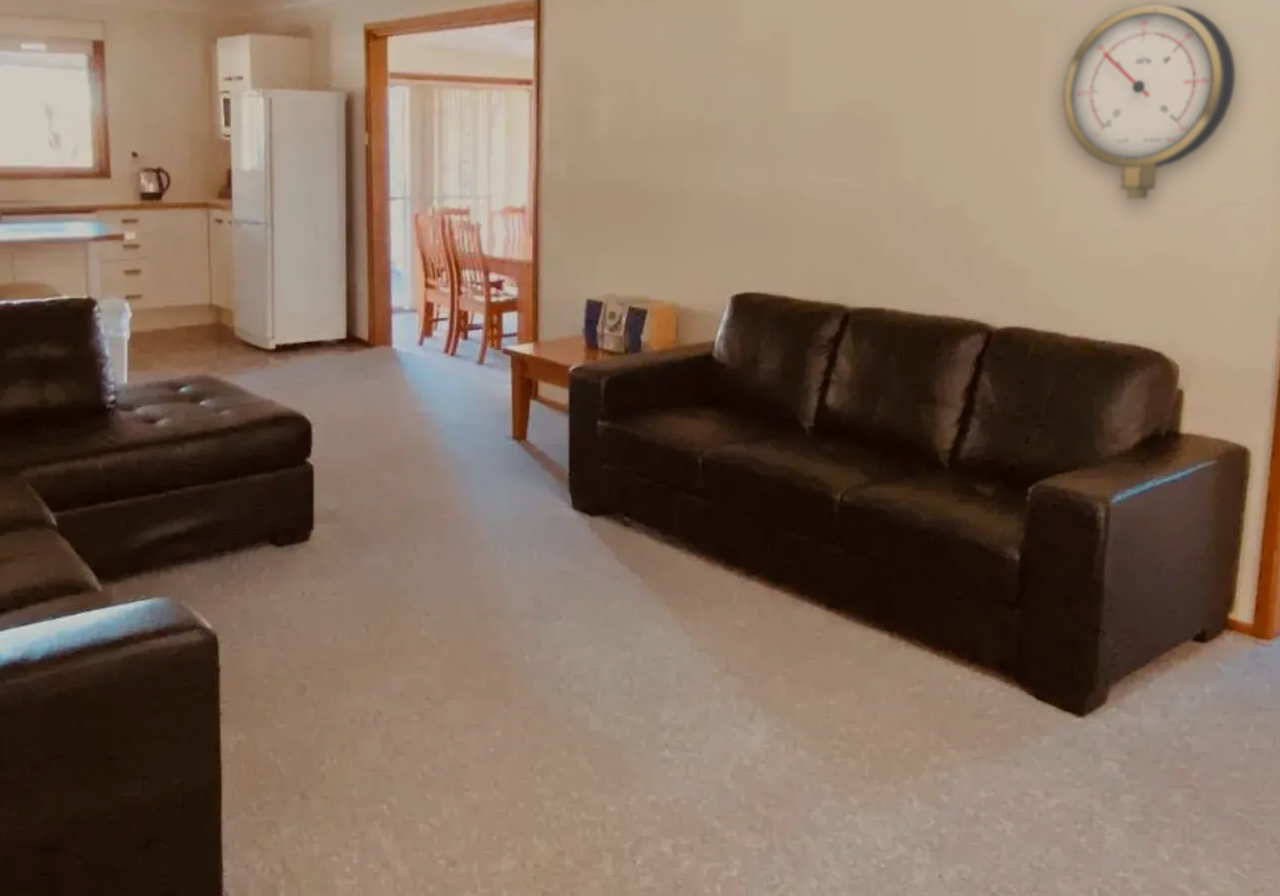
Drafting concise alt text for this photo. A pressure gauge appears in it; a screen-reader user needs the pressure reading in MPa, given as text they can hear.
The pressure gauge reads 2 MPa
